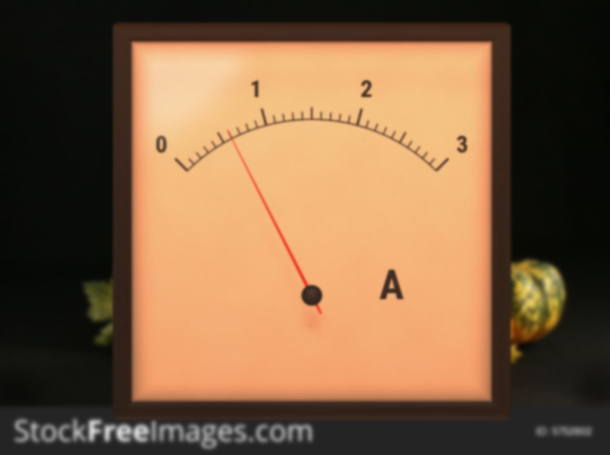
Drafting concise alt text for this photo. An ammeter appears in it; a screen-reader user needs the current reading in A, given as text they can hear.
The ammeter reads 0.6 A
